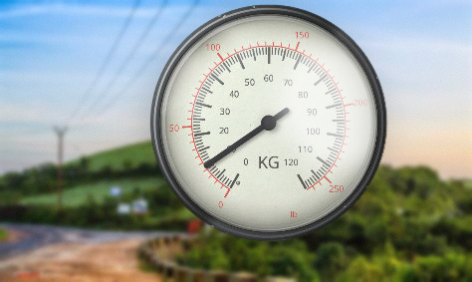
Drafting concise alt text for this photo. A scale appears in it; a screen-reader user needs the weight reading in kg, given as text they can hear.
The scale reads 10 kg
